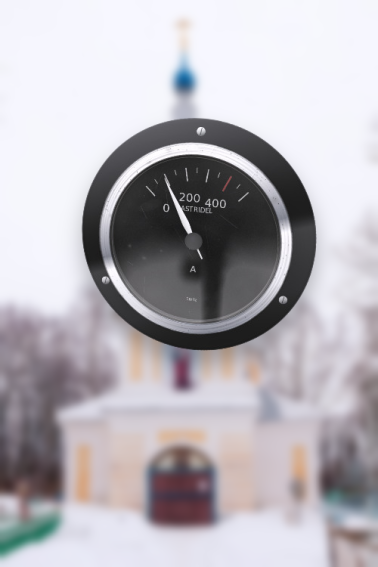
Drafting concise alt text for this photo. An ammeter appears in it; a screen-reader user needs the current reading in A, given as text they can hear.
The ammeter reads 100 A
